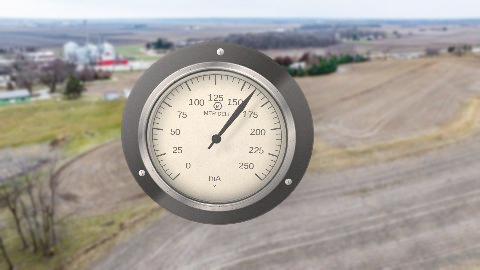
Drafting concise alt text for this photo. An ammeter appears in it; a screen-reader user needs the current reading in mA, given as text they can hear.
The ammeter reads 160 mA
